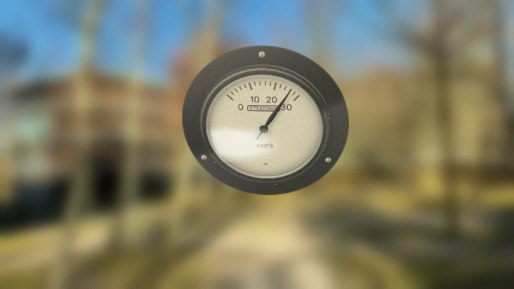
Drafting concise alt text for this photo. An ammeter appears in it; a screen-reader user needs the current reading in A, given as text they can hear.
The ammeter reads 26 A
